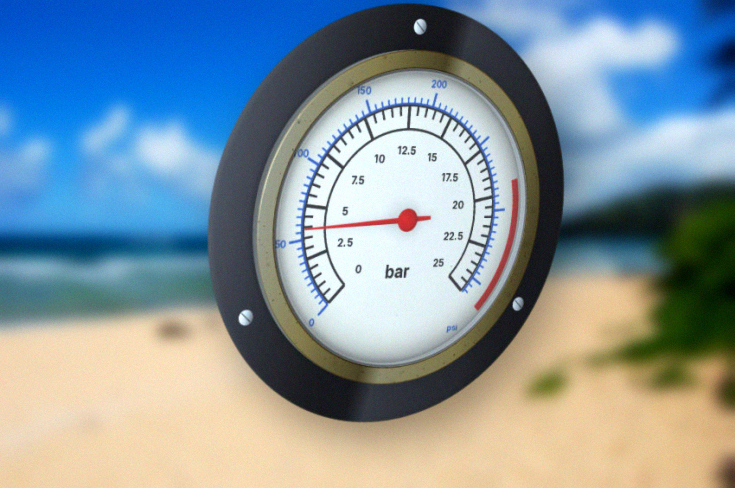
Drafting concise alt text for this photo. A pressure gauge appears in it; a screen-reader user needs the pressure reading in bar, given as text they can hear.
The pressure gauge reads 4 bar
